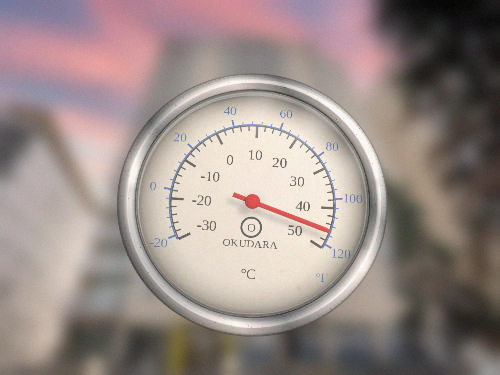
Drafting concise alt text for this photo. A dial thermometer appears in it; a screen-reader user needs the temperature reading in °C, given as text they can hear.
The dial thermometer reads 46 °C
